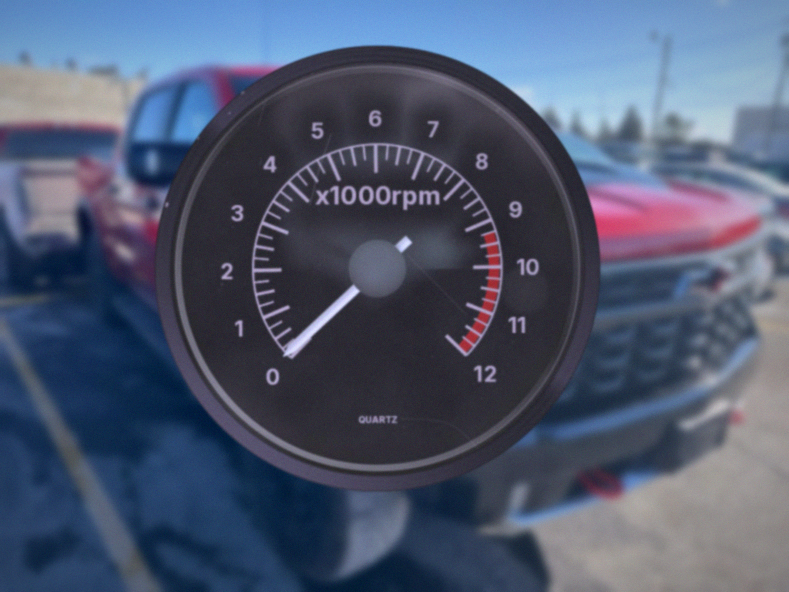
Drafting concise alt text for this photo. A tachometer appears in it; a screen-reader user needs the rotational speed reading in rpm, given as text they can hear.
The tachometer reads 125 rpm
